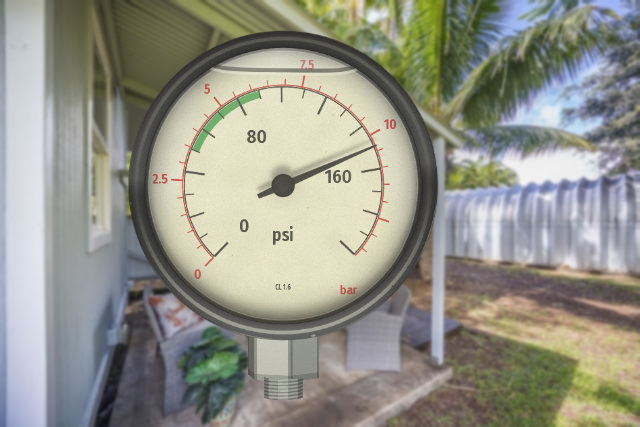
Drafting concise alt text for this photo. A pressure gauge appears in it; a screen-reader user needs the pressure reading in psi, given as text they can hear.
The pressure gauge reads 150 psi
